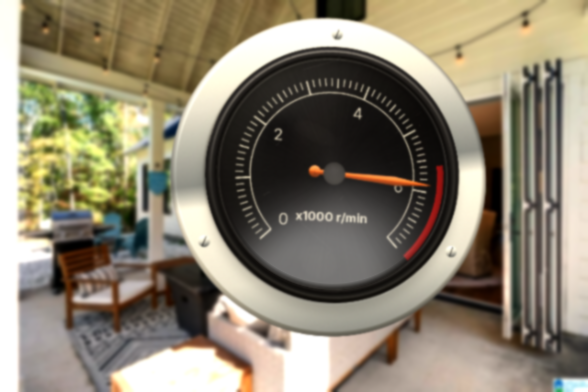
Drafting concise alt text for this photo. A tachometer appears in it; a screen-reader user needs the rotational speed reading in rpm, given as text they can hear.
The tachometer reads 5900 rpm
